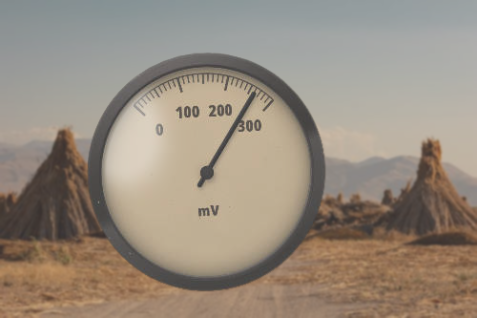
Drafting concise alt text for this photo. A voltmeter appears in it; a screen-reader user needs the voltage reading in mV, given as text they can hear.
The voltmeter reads 260 mV
